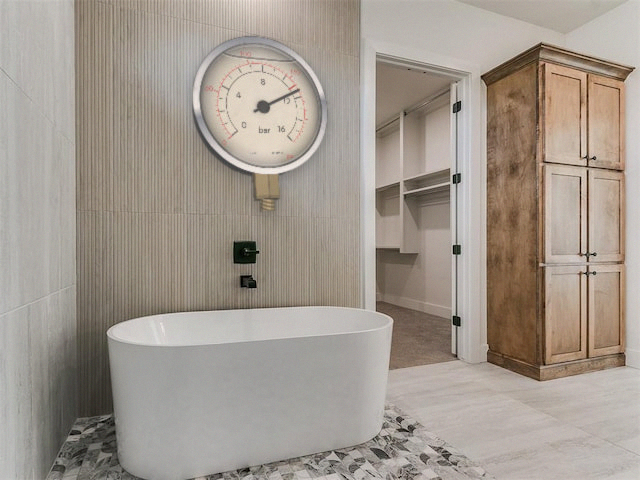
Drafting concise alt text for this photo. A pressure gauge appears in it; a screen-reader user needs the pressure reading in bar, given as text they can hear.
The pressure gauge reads 11.5 bar
